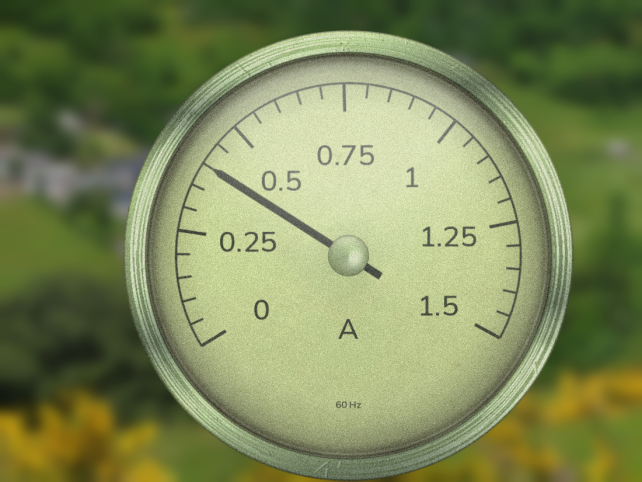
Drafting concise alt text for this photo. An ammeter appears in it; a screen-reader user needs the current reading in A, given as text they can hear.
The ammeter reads 0.4 A
